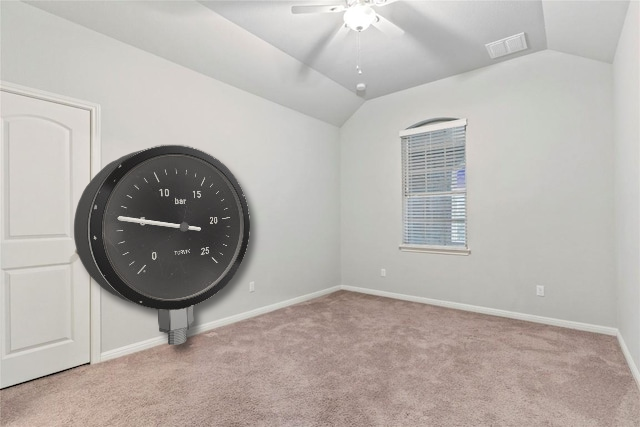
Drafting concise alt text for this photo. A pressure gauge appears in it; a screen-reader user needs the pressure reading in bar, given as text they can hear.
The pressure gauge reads 5 bar
